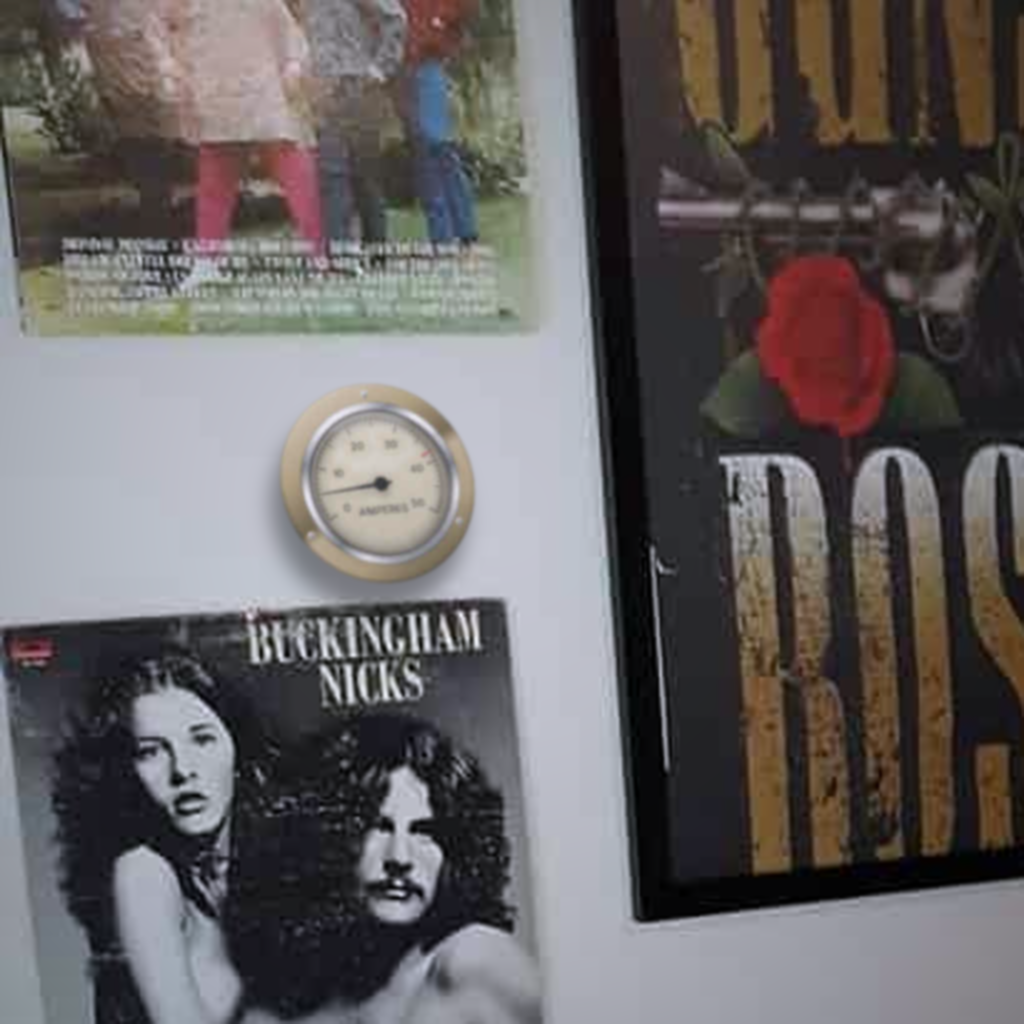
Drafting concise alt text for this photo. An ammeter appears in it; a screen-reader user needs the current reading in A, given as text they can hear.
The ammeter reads 5 A
